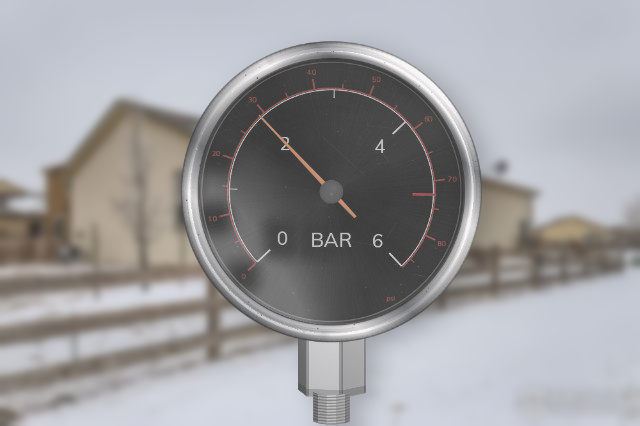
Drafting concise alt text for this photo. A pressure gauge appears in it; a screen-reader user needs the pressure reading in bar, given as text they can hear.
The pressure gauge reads 2 bar
